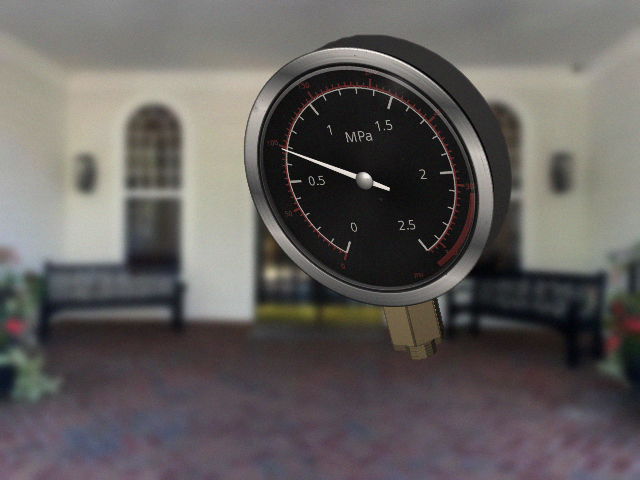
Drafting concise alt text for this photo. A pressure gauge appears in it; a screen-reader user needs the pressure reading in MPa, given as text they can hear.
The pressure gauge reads 0.7 MPa
